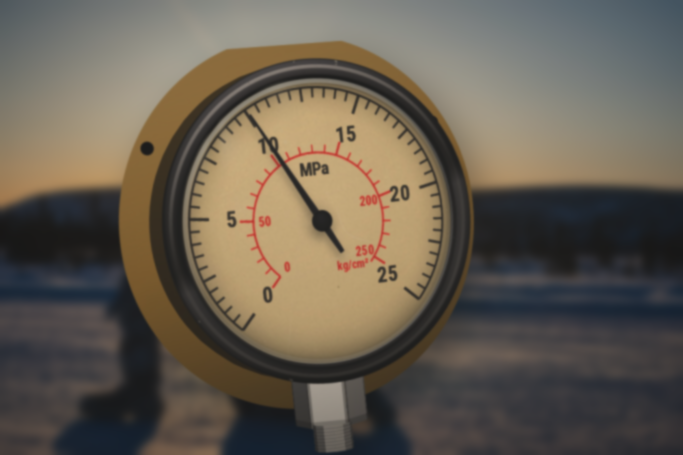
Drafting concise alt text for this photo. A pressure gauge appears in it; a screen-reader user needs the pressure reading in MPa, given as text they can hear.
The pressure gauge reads 10 MPa
